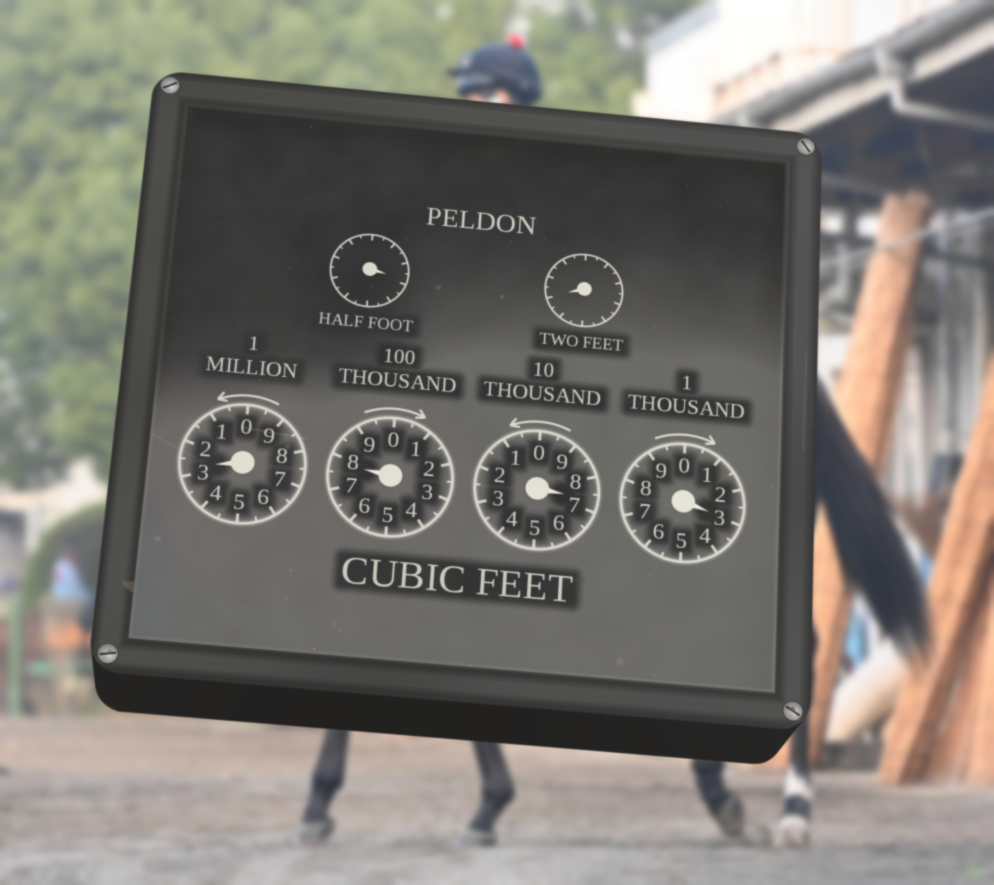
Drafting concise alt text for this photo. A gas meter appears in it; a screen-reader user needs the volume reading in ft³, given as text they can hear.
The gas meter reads 277300 ft³
